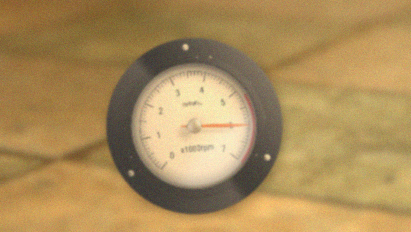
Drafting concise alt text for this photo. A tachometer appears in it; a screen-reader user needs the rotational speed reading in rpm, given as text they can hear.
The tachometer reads 6000 rpm
